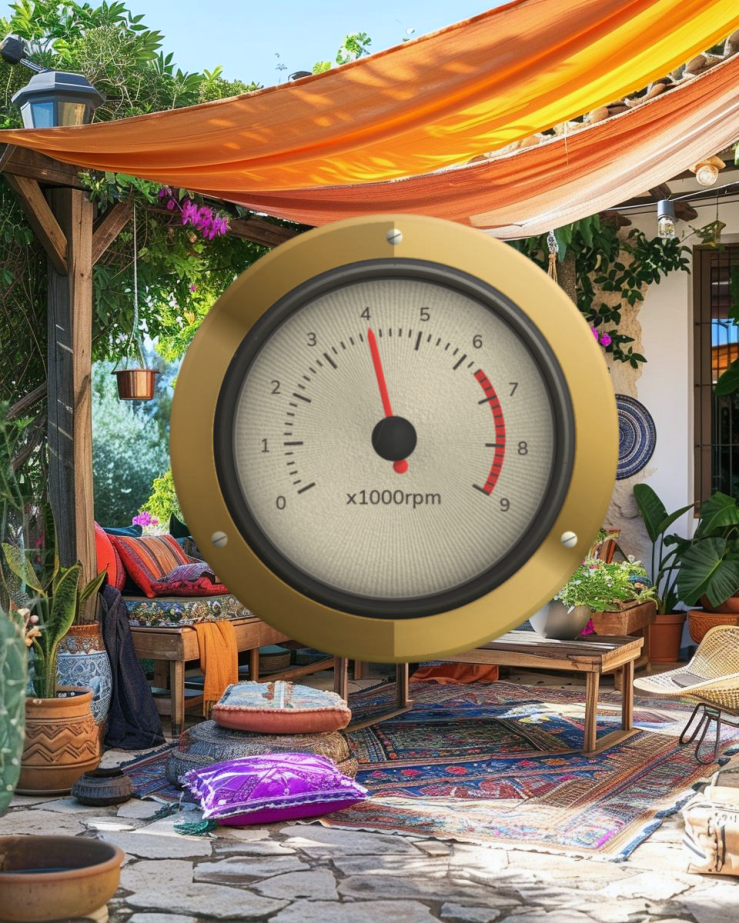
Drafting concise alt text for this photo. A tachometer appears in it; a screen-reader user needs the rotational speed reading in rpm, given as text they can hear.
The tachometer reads 4000 rpm
